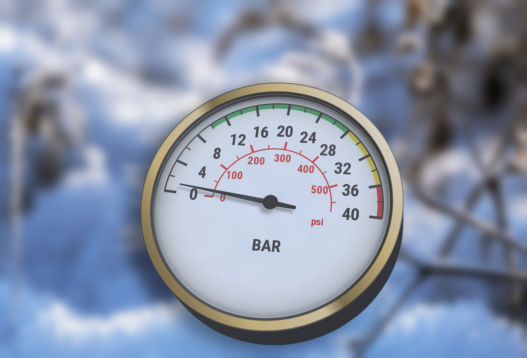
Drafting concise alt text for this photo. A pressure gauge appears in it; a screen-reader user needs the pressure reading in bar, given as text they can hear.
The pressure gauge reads 1 bar
